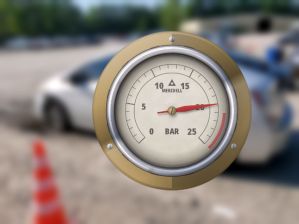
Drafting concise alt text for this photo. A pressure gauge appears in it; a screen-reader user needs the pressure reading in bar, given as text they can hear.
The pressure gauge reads 20 bar
